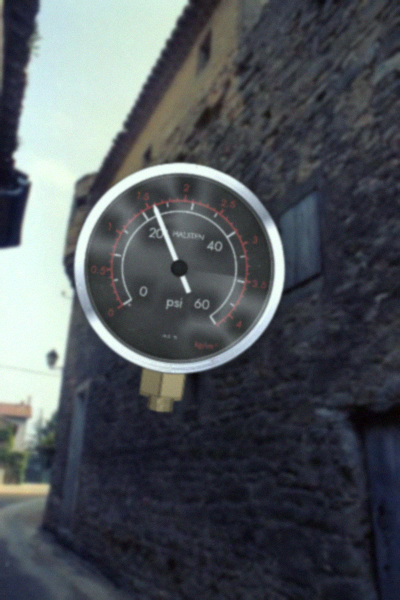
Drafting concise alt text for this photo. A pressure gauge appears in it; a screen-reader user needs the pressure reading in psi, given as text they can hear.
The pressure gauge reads 22.5 psi
